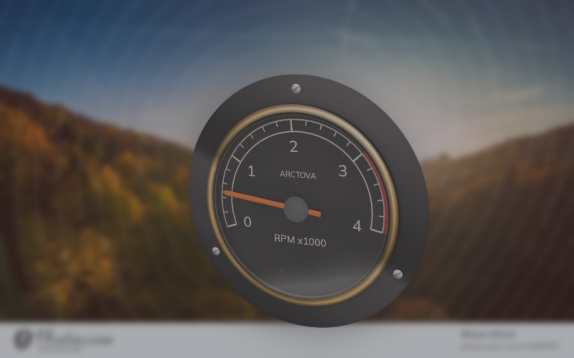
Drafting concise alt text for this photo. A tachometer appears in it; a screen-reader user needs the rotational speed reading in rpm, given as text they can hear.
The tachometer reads 500 rpm
